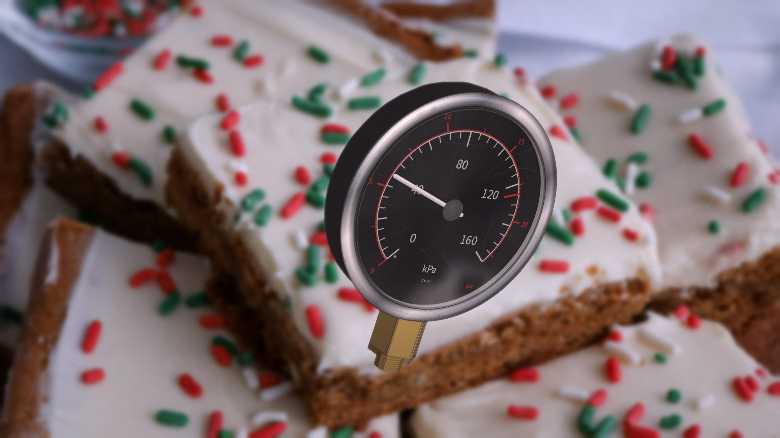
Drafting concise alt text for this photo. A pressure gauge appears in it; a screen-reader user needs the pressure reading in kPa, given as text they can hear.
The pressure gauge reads 40 kPa
